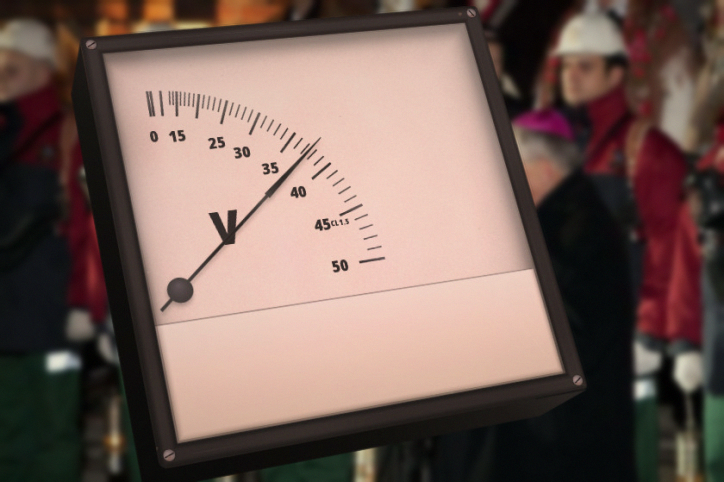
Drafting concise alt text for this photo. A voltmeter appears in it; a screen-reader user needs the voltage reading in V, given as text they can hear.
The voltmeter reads 37.5 V
